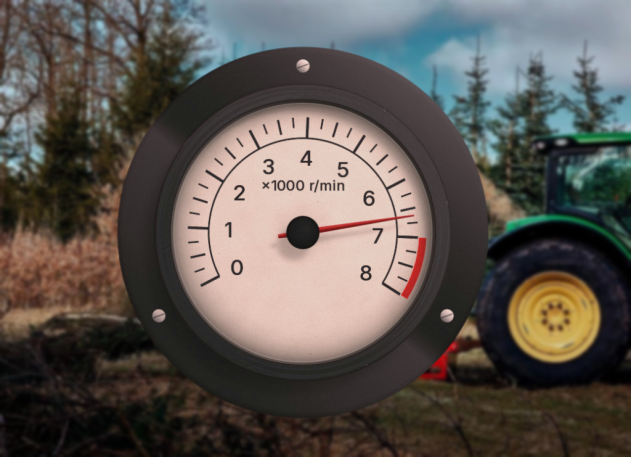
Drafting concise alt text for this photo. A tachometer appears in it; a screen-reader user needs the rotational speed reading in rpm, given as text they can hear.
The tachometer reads 6625 rpm
